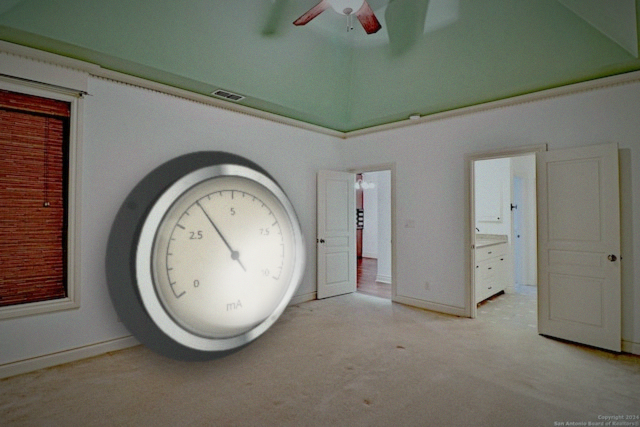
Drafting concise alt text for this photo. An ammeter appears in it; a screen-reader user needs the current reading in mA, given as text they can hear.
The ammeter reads 3.5 mA
